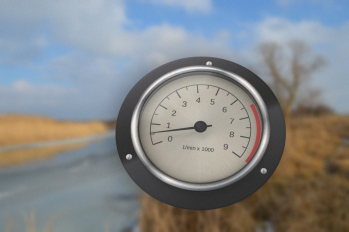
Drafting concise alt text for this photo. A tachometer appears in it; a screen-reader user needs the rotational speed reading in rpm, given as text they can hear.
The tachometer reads 500 rpm
